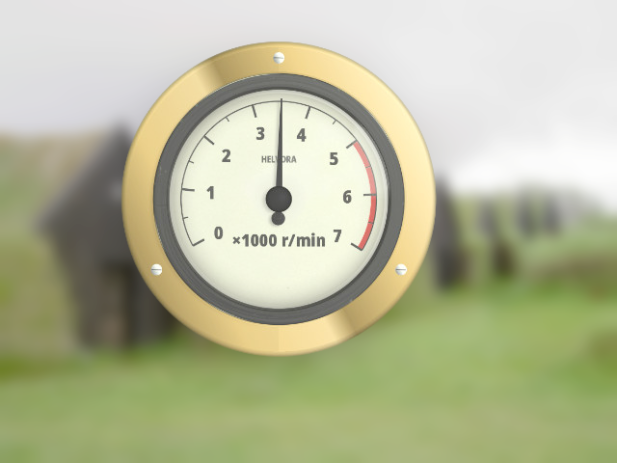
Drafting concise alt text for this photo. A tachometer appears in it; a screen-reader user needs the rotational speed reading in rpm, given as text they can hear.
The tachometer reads 3500 rpm
